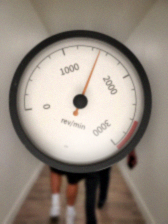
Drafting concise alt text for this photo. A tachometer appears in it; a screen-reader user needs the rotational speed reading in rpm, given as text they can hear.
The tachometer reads 1500 rpm
